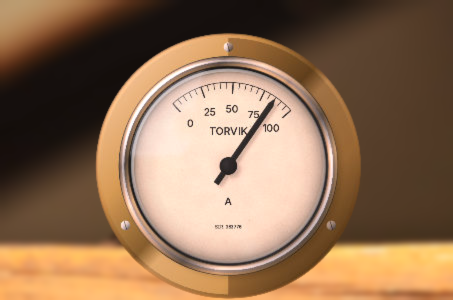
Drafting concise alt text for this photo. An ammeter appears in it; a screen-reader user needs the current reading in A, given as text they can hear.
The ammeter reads 85 A
